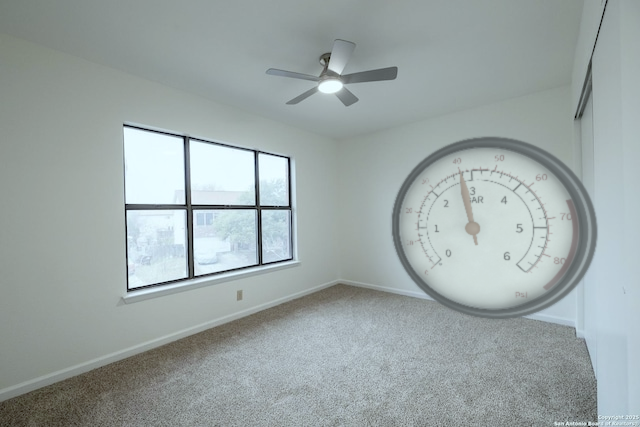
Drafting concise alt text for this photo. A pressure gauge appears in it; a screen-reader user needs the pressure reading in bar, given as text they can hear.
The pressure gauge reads 2.8 bar
